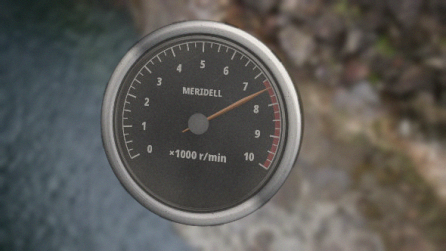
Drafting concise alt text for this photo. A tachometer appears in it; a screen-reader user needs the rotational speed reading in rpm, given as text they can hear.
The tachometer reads 7500 rpm
